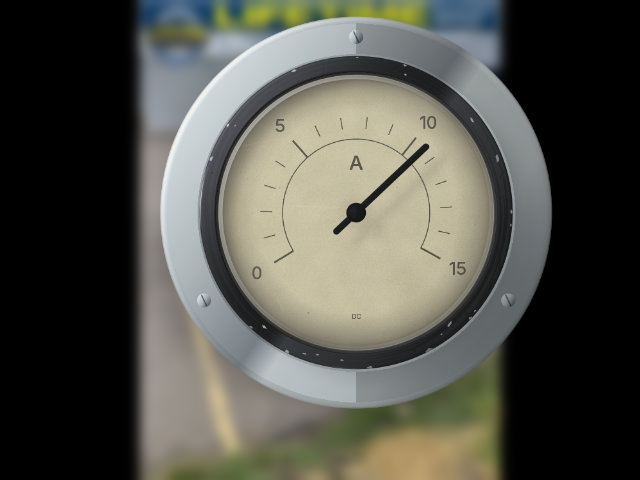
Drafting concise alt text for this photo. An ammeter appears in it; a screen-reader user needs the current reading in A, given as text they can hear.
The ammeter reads 10.5 A
